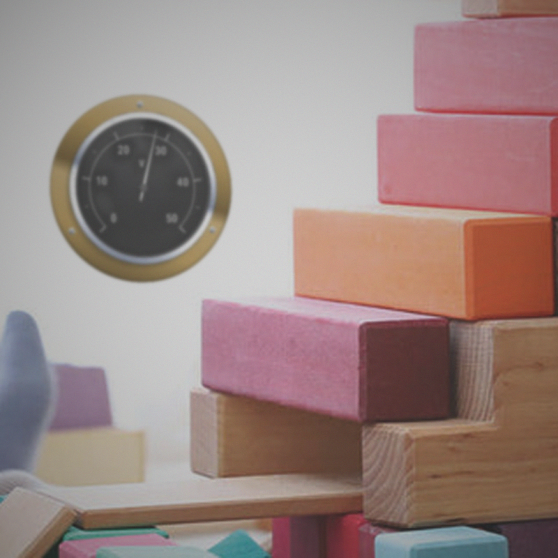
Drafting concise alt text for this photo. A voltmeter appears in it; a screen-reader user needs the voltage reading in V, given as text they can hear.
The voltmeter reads 27.5 V
